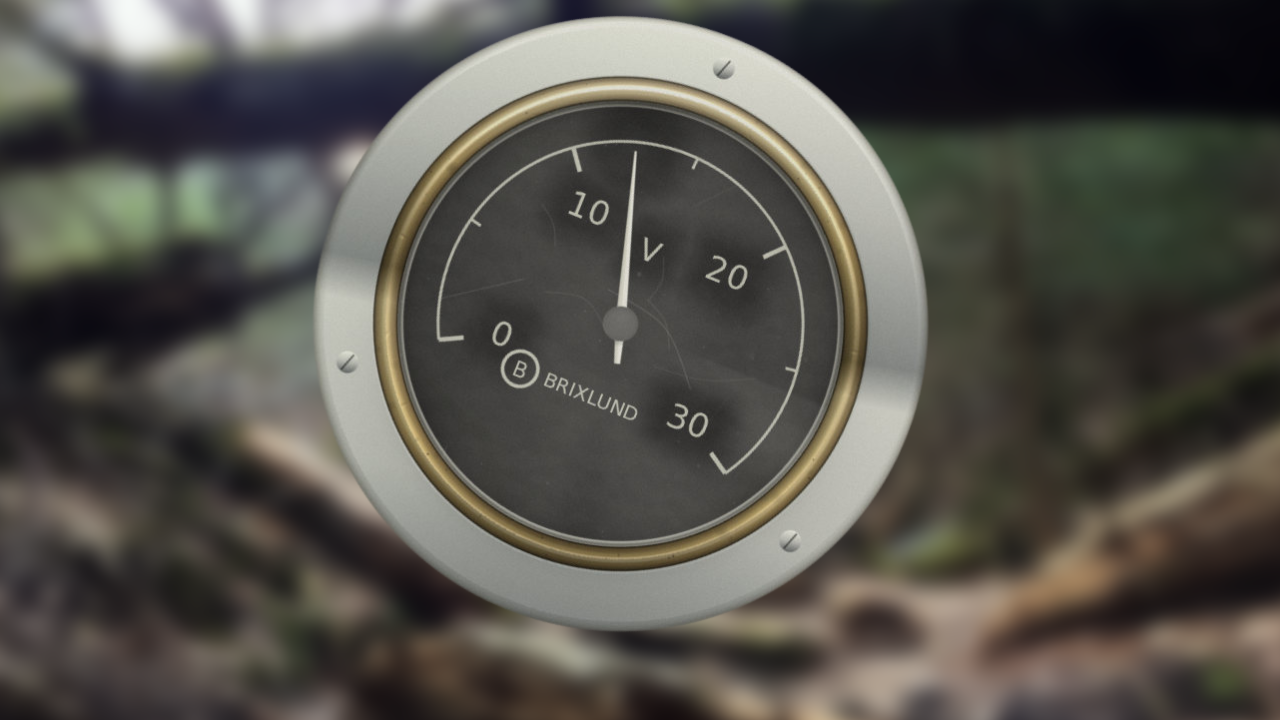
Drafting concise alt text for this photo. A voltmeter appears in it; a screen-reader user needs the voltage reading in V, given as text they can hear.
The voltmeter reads 12.5 V
